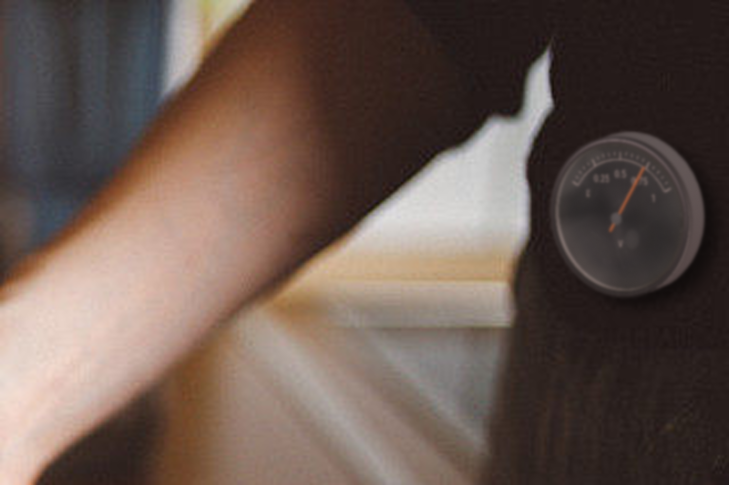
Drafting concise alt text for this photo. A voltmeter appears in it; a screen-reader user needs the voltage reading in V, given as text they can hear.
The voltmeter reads 0.75 V
